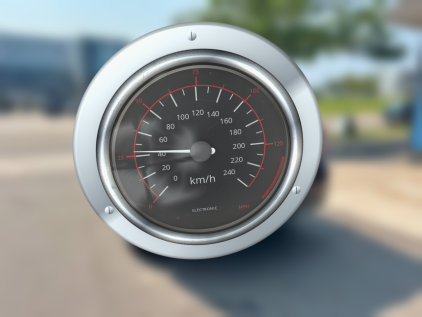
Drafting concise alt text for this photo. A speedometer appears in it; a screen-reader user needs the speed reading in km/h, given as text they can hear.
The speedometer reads 45 km/h
